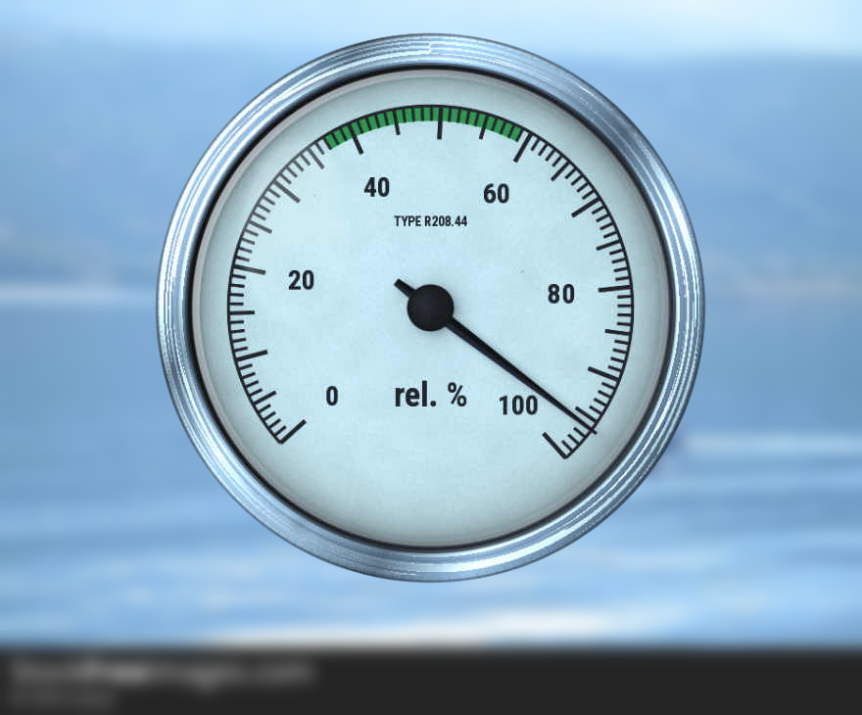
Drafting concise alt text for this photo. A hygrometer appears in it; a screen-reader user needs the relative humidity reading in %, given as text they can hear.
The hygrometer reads 96 %
